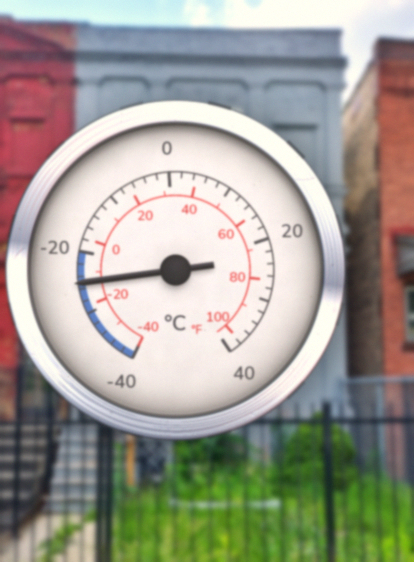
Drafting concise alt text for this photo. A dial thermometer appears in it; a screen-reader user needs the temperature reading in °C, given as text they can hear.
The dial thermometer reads -25 °C
